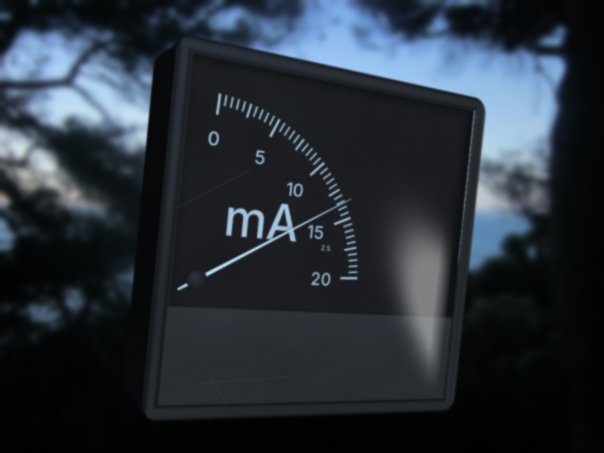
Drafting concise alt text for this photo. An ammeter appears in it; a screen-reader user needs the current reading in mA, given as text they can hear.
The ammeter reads 13.5 mA
